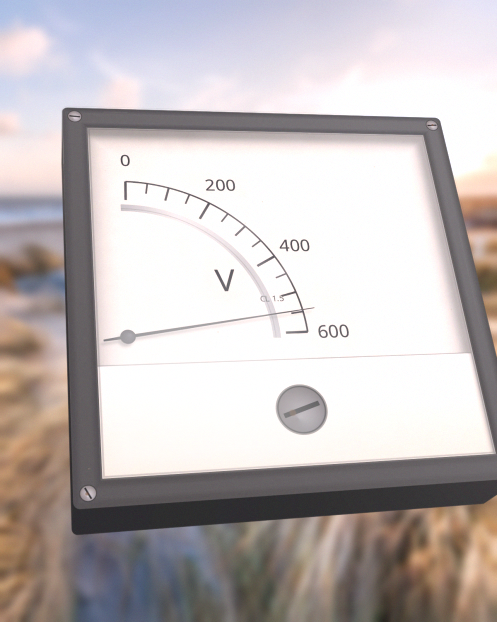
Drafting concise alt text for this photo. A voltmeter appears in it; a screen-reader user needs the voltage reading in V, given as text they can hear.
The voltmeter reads 550 V
